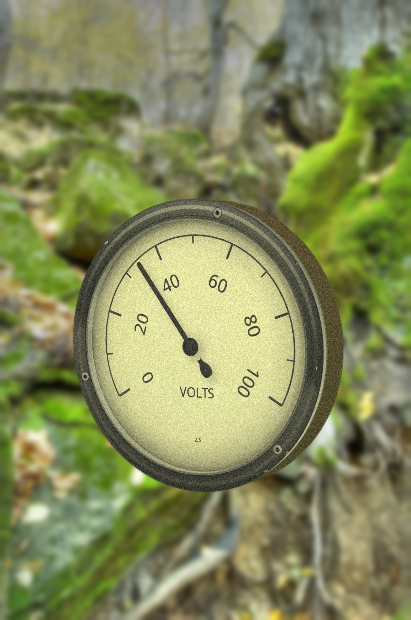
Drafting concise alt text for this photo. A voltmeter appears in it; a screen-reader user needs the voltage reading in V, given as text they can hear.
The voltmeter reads 35 V
